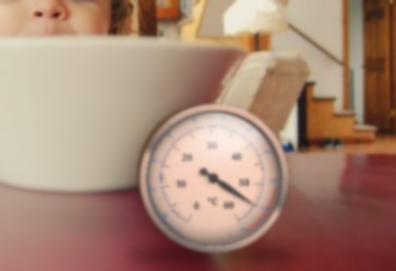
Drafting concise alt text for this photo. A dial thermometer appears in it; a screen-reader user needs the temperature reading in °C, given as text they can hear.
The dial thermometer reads 55 °C
